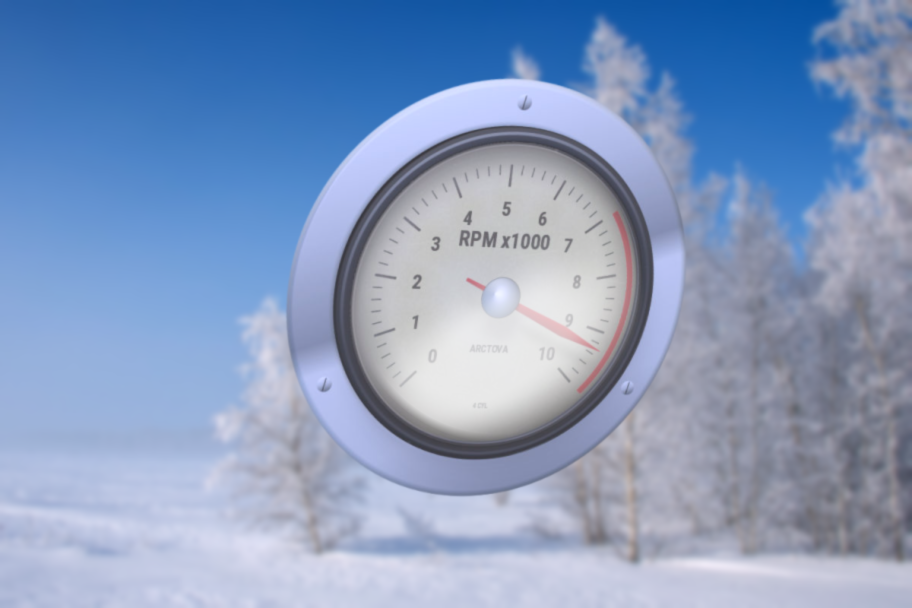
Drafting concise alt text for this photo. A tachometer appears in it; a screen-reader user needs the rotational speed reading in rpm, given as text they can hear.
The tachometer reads 9300 rpm
